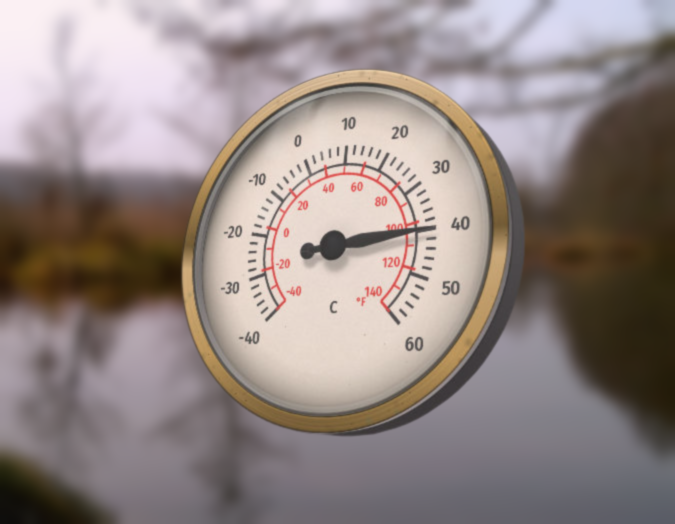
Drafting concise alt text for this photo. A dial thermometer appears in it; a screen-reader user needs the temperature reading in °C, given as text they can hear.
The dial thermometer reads 40 °C
